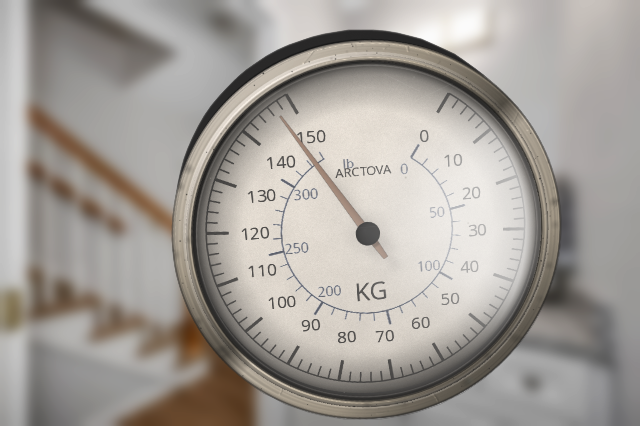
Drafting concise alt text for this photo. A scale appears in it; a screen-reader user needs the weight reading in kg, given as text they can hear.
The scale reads 147 kg
